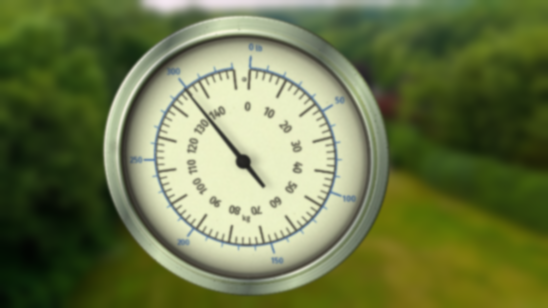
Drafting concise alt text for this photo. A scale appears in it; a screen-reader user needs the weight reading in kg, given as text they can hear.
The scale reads 136 kg
